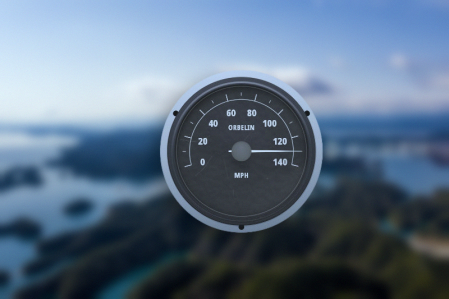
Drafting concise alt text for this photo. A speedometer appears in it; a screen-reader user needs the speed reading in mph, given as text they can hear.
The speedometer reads 130 mph
